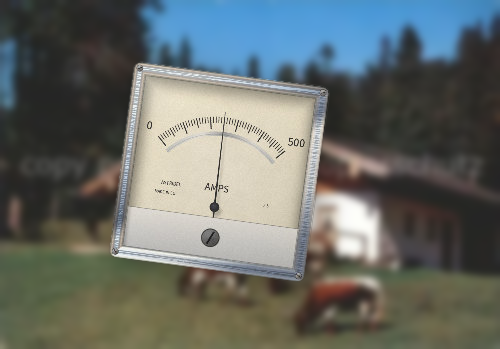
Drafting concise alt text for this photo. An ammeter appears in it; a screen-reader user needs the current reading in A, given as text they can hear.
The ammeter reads 250 A
